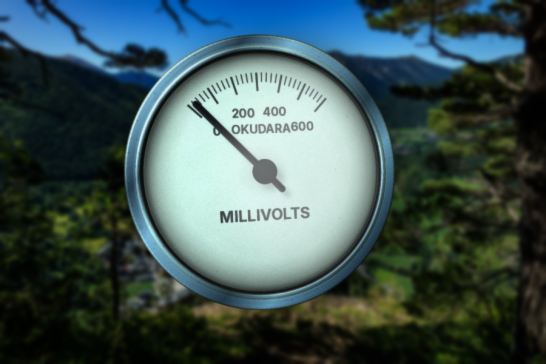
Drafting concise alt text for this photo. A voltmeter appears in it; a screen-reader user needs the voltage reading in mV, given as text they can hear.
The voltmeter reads 20 mV
